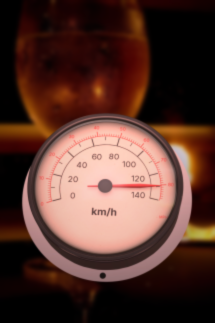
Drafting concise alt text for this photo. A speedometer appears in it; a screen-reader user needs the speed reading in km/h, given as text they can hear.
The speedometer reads 130 km/h
